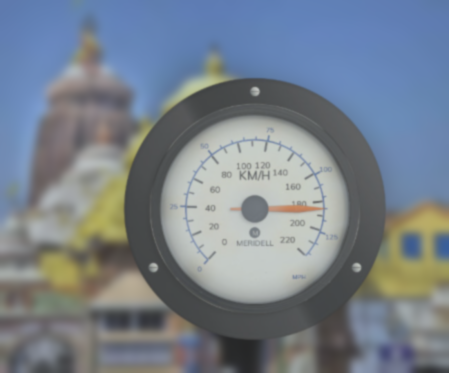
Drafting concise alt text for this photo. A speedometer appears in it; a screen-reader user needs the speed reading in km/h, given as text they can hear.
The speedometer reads 185 km/h
